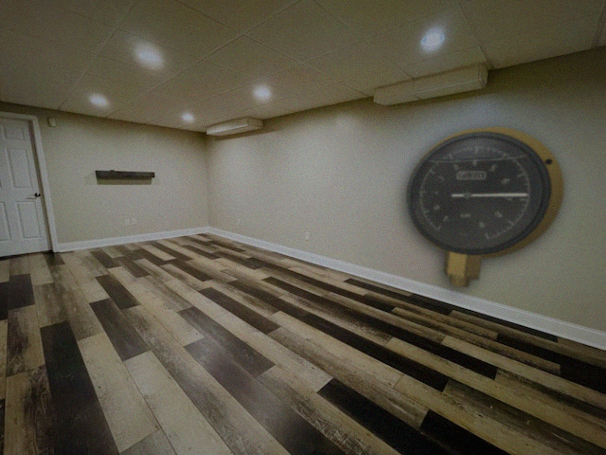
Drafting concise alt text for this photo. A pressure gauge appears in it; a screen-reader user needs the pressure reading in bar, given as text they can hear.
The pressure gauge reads 6.8 bar
